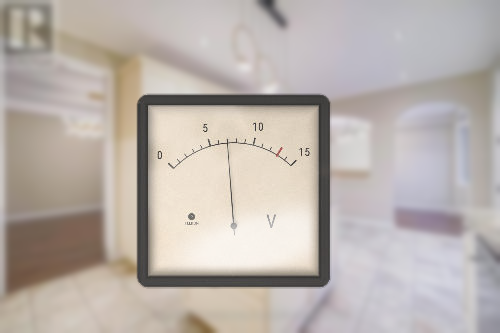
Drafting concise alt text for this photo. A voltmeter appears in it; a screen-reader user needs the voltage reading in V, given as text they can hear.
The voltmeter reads 7 V
